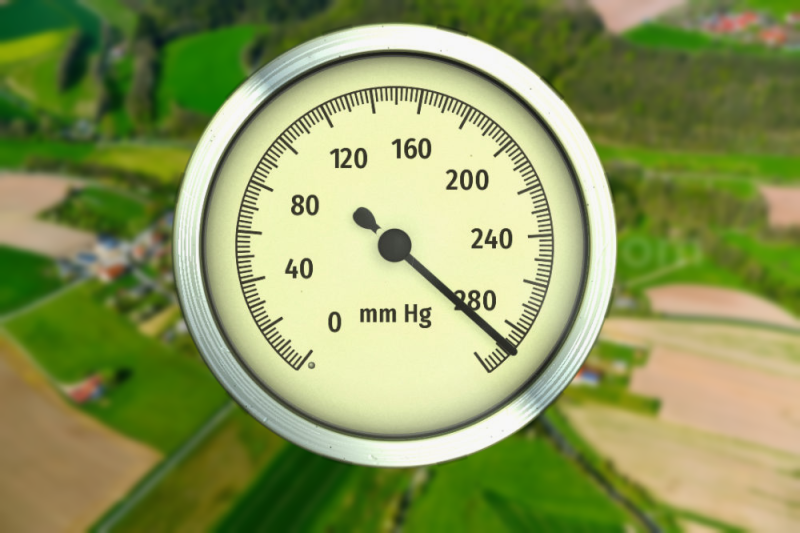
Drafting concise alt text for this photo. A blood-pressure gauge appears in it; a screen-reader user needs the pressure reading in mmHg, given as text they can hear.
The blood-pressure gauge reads 288 mmHg
